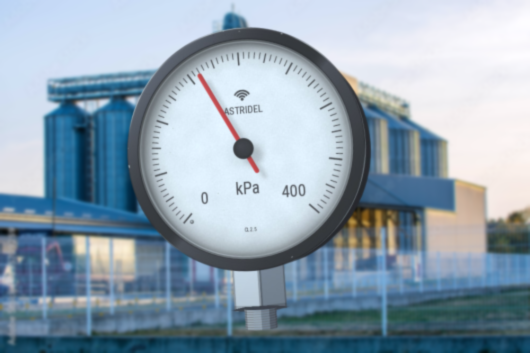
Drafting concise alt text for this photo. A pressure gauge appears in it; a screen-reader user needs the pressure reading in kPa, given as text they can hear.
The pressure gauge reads 160 kPa
